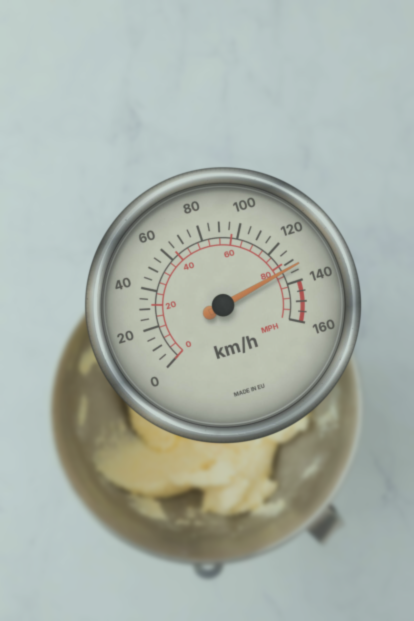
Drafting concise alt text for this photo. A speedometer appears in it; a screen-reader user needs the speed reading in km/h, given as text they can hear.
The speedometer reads 132.5 km/h
